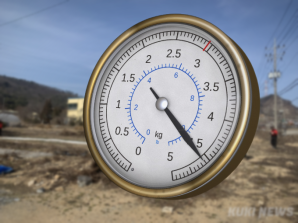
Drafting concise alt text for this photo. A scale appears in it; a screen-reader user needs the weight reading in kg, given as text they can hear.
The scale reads 4.55 kg
